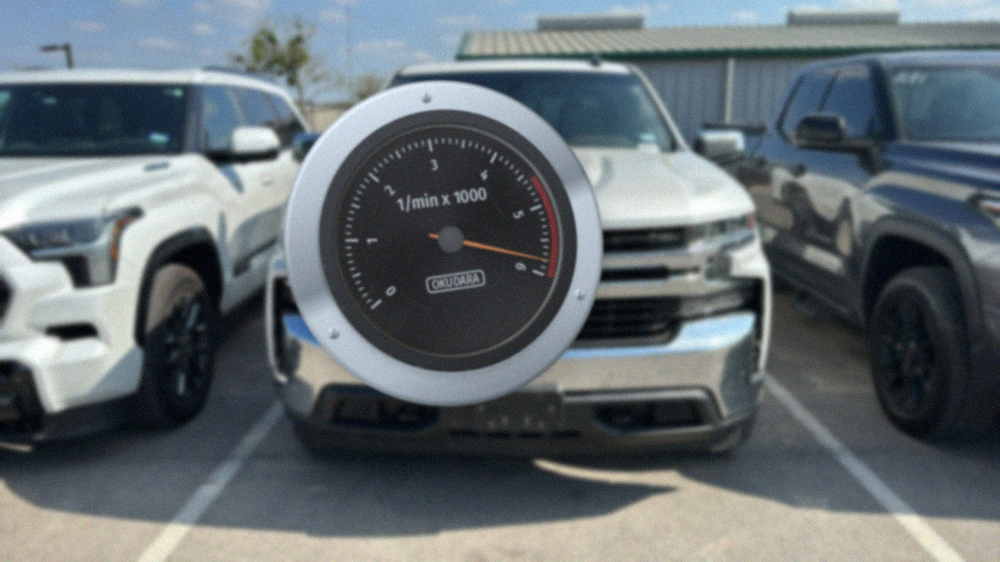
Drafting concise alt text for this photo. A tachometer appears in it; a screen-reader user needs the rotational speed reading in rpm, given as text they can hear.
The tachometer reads 5800 rpm
